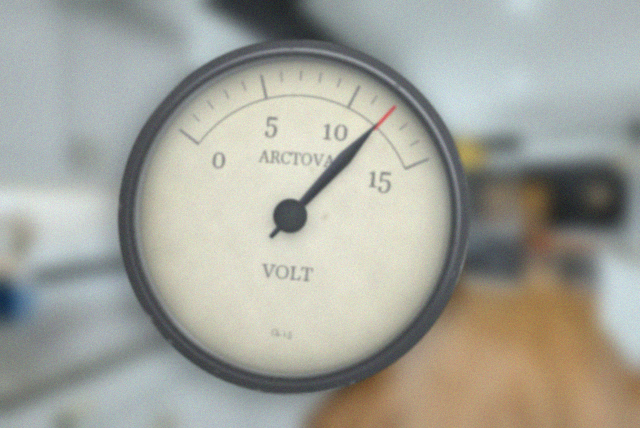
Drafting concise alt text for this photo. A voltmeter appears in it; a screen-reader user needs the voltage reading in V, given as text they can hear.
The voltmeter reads 12 V
